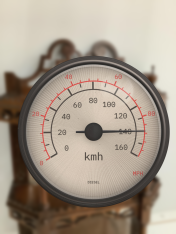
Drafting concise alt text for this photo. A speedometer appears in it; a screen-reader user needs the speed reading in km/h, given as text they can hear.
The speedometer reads 140 km/h
